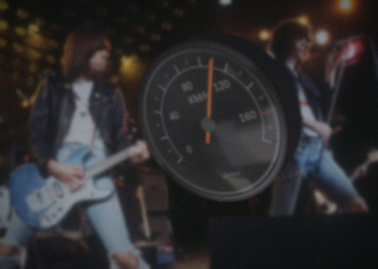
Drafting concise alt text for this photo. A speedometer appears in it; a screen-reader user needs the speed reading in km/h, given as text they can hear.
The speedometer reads 110 km/h
